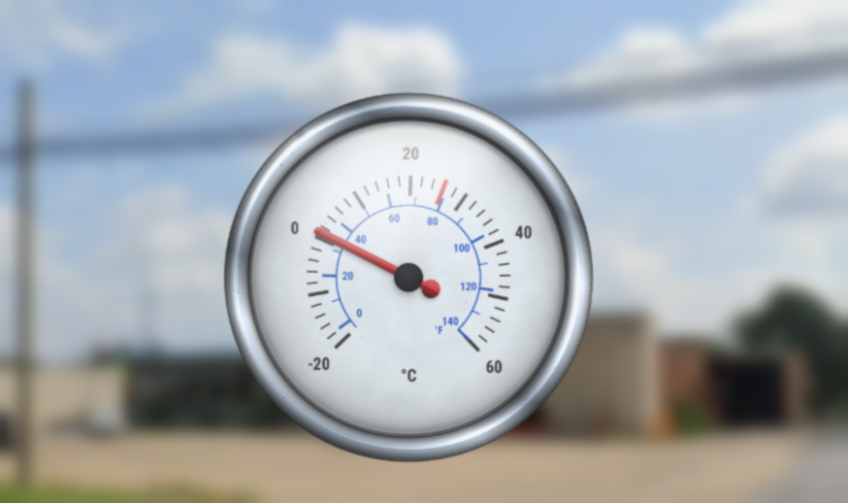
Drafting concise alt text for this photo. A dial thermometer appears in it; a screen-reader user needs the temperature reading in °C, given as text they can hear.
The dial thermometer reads 1 °C
